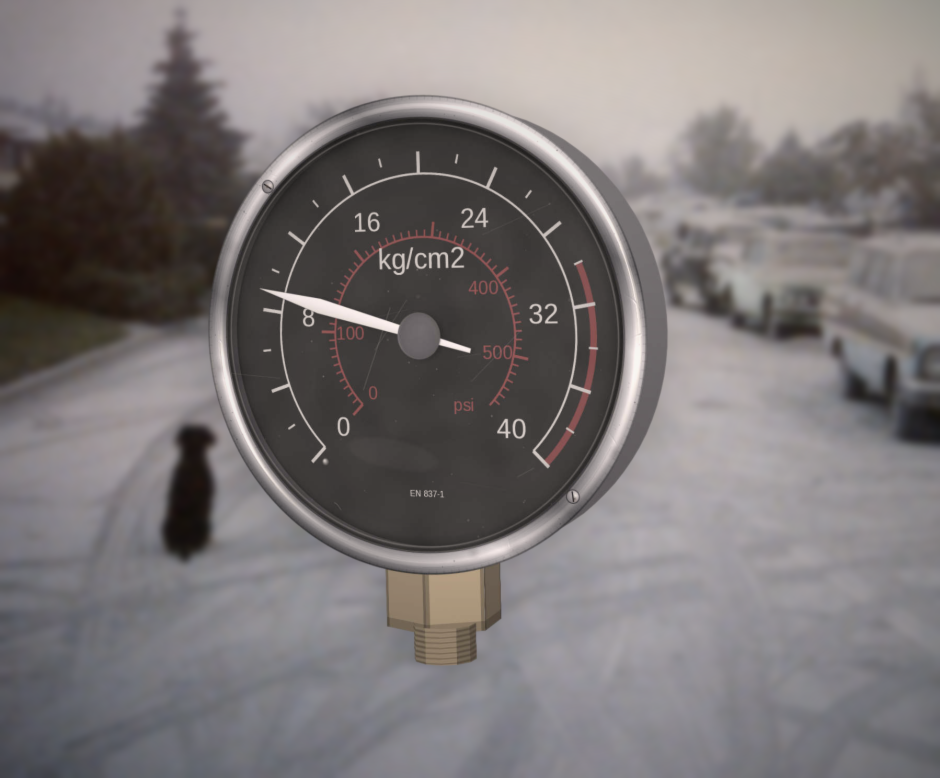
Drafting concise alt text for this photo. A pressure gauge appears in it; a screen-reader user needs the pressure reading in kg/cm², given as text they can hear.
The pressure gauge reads 9 kg/cm²
